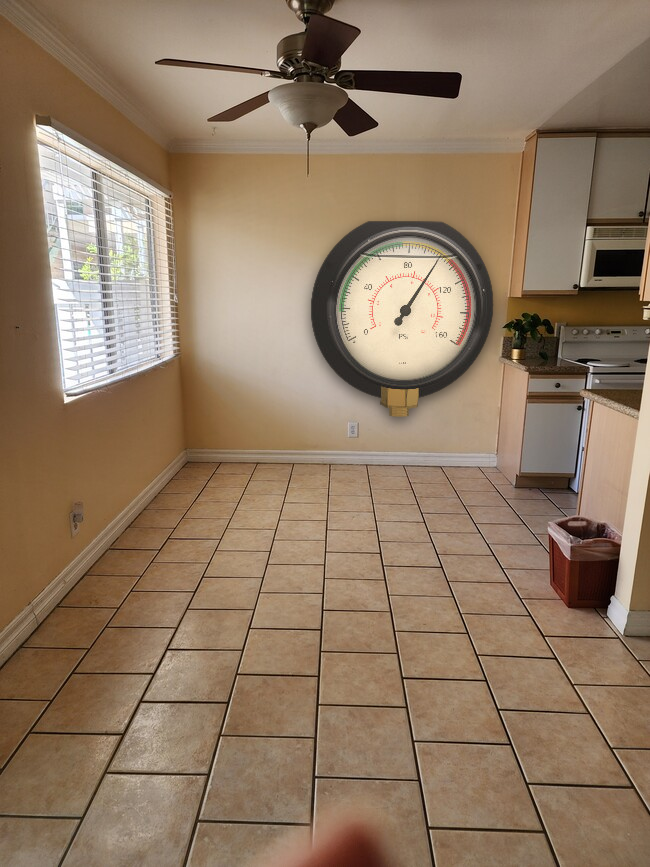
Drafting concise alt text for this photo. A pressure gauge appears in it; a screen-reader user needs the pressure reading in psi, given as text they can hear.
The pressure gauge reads 100 psi
